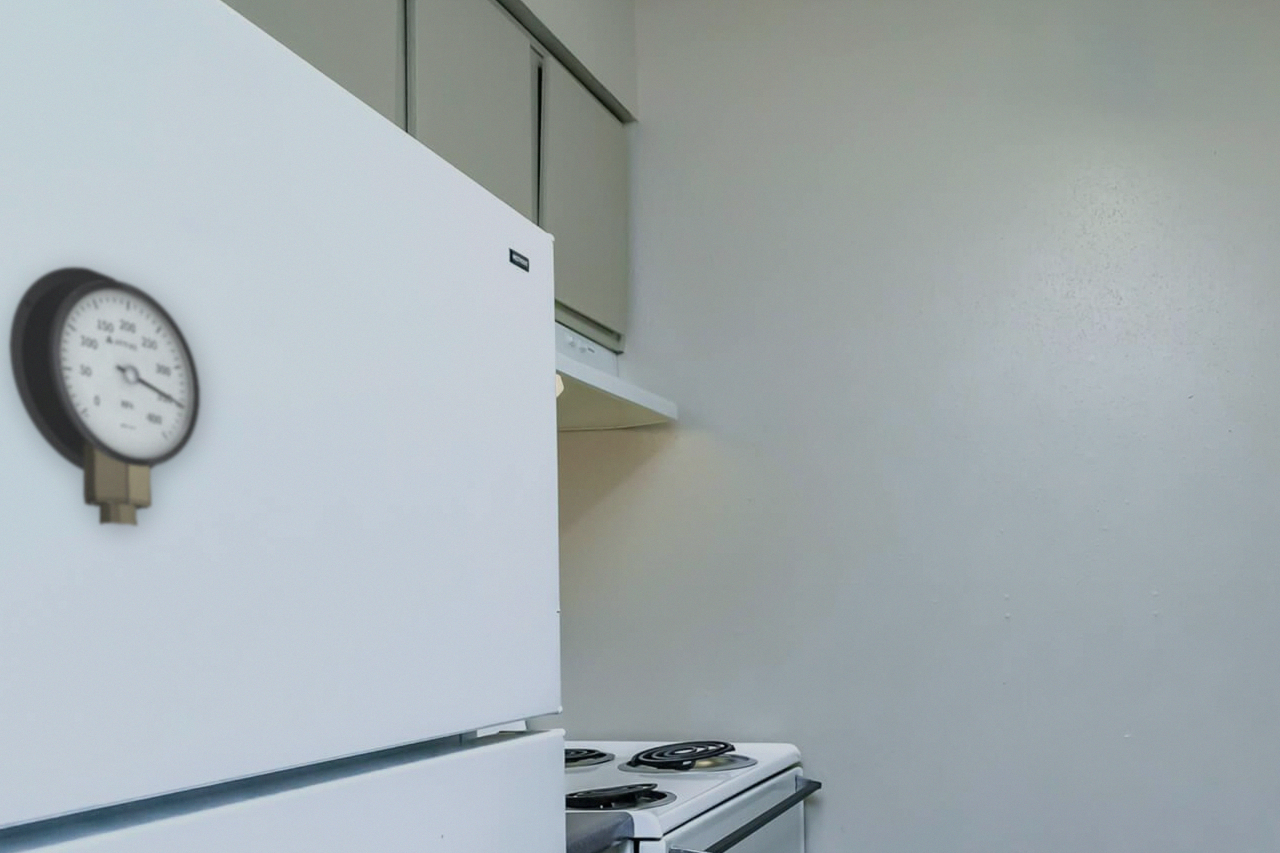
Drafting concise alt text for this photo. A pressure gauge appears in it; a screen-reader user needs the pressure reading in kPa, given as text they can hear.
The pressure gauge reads 350 kPa
